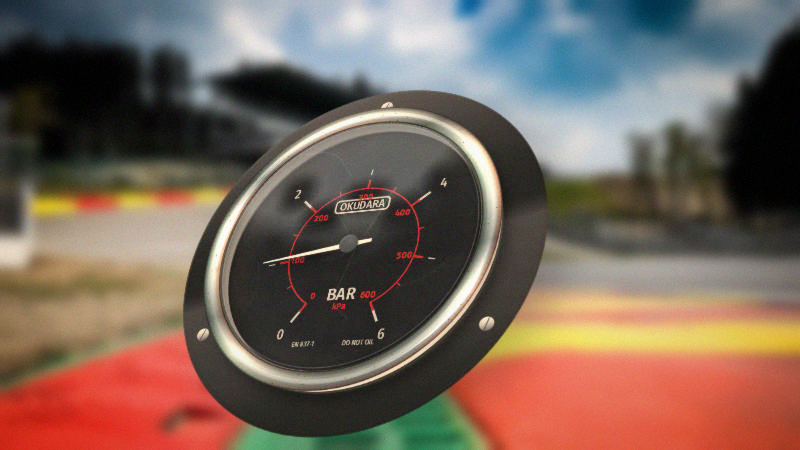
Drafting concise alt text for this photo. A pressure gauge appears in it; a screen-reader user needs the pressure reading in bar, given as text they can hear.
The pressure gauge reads 1 bar
